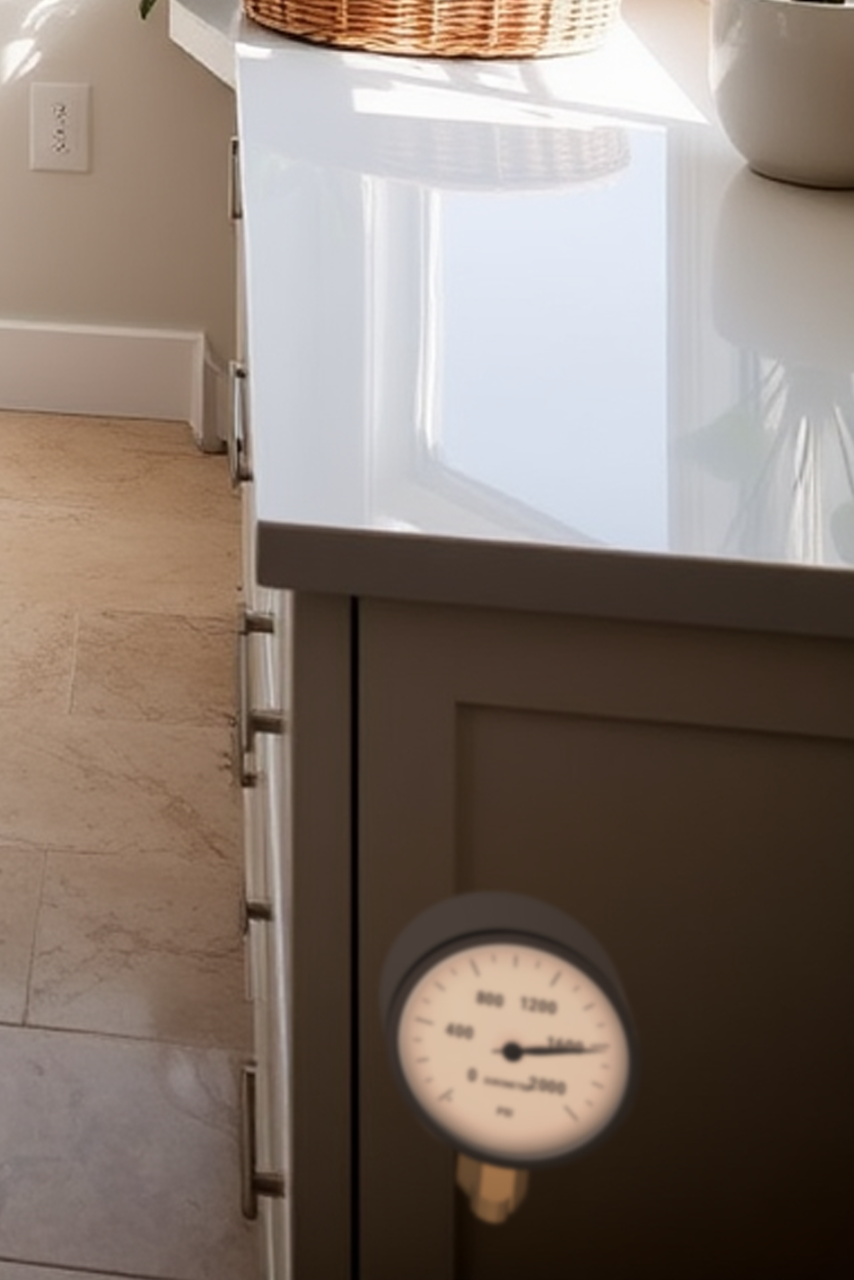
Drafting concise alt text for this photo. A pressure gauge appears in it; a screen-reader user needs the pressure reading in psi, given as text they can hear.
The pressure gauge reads 1600 psi
